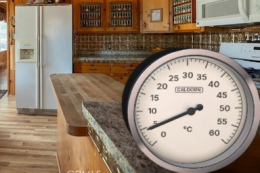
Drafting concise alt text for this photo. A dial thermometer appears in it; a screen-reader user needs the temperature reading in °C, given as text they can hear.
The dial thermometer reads 5 °C
